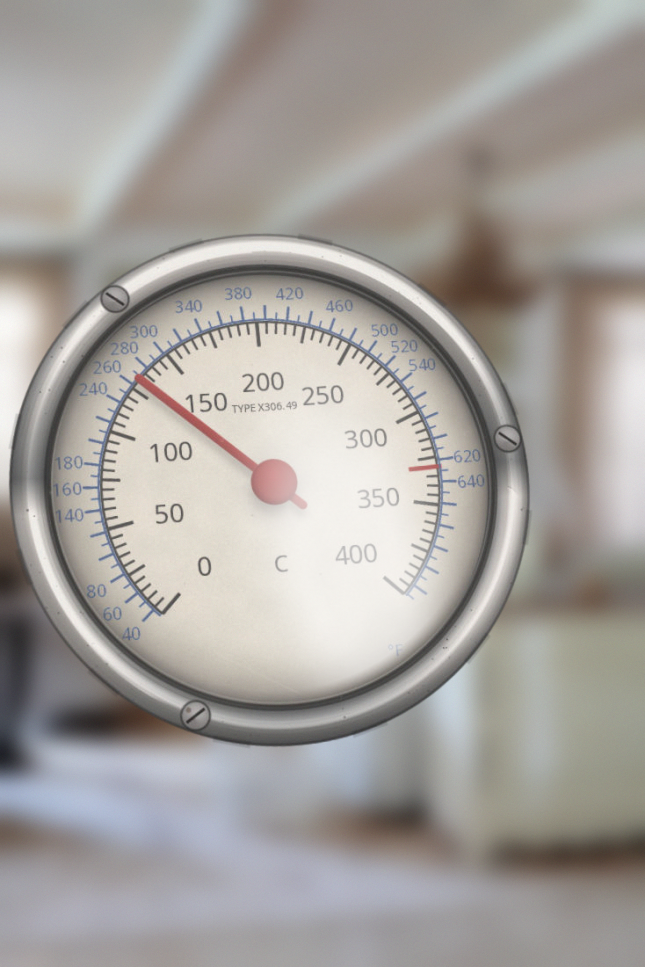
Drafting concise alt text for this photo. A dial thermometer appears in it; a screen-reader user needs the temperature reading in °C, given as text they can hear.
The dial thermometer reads 130 °C
